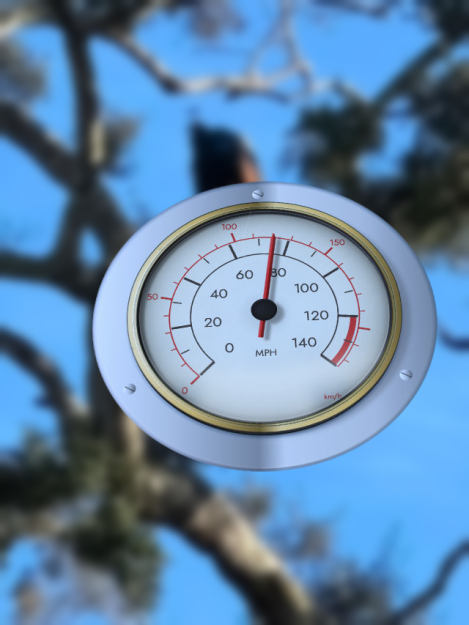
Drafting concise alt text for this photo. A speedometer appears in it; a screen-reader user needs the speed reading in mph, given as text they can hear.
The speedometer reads 75 mph
